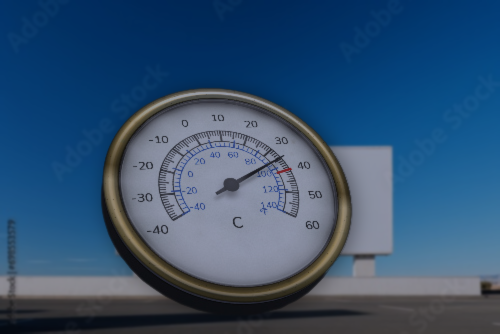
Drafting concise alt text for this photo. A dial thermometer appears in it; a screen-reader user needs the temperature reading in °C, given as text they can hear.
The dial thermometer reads 35 °C
